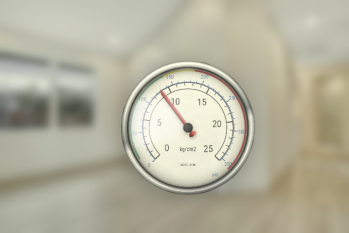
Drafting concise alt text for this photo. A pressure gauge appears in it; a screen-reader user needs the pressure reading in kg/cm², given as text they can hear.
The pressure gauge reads 9 kg/cm²
